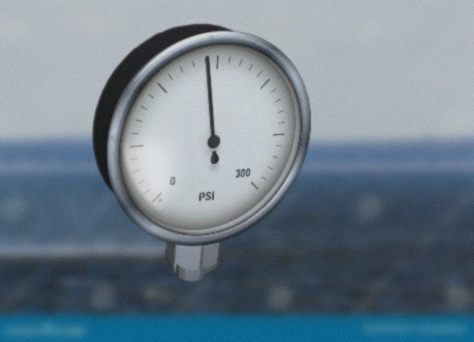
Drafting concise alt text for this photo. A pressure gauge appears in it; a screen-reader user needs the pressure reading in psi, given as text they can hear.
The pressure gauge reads 140 psi
